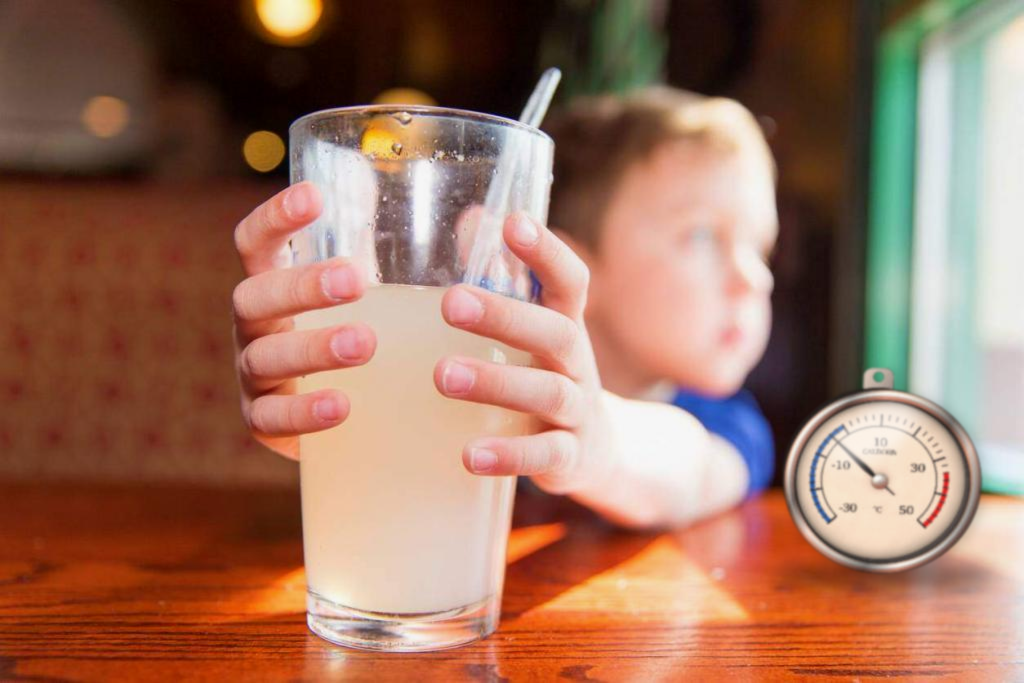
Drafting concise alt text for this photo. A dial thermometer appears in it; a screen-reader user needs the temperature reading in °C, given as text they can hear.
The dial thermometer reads -4 °C
